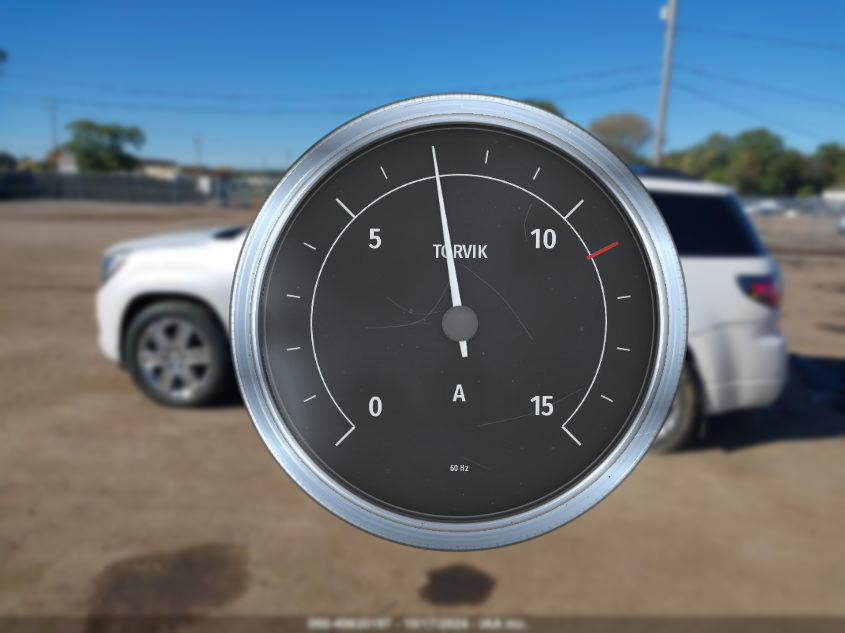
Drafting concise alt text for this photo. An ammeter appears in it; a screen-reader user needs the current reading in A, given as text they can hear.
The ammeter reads 7 A
